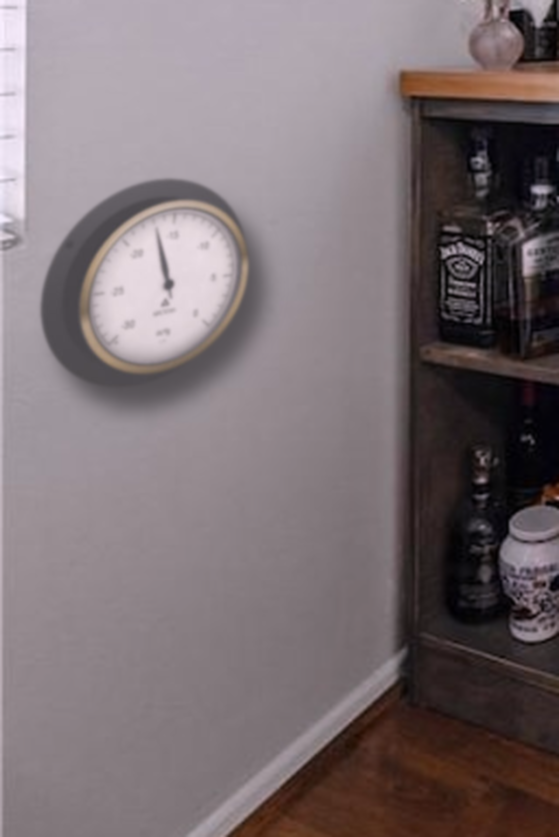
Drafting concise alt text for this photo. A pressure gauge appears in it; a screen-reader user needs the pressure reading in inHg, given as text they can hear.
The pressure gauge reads -17 inHg
